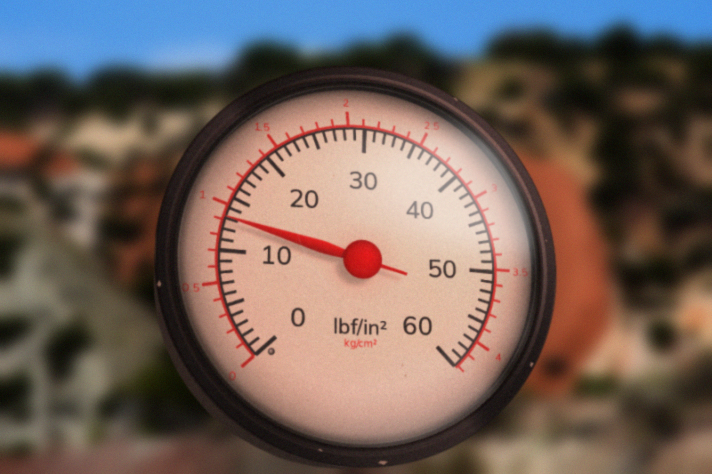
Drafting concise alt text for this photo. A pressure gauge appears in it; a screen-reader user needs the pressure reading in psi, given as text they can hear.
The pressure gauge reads 13 psi
